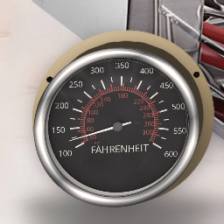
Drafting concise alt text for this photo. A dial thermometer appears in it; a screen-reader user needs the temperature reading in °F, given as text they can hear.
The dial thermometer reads 125 °F
